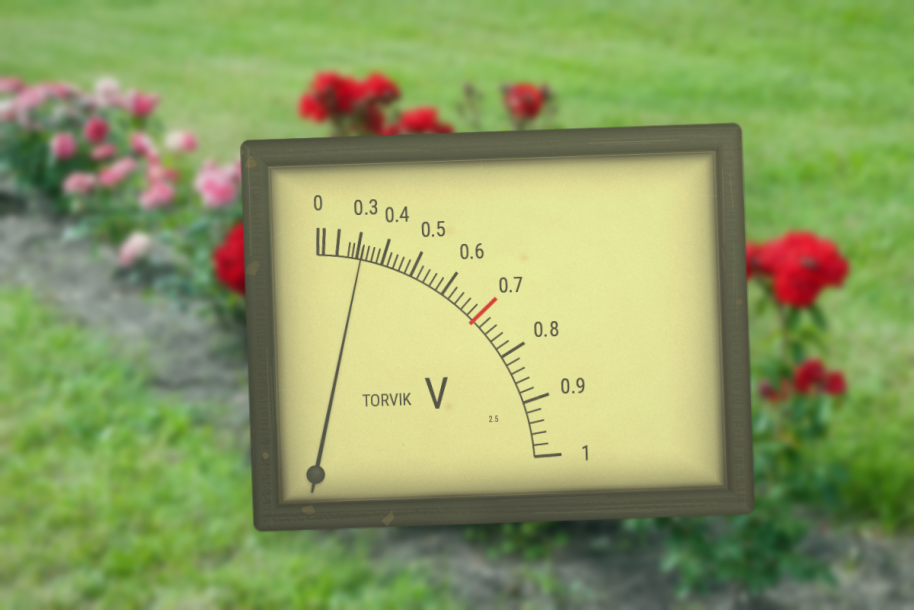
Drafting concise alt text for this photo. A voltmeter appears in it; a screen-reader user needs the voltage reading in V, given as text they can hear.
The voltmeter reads 0.32 V
